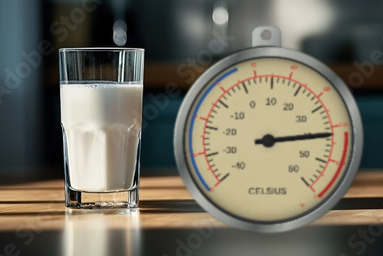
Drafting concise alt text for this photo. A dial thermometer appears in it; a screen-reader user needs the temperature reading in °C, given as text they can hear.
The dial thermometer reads 40 °C
